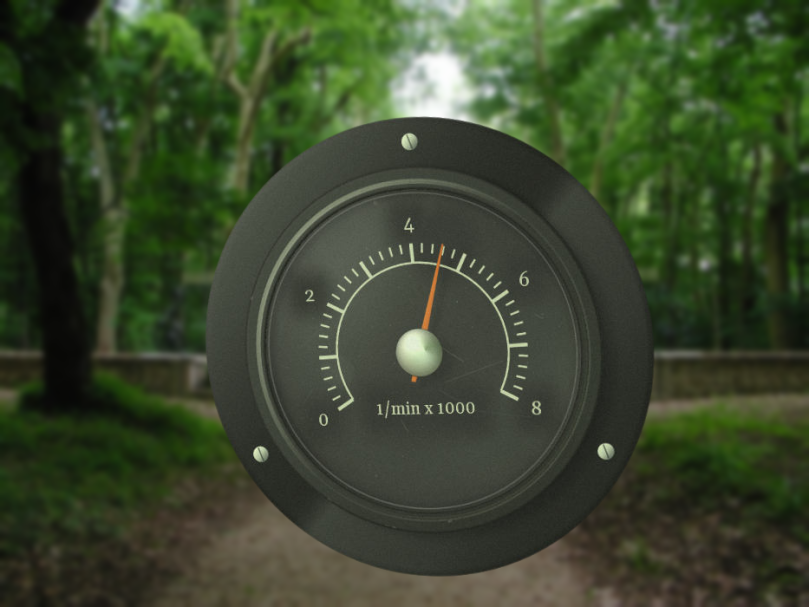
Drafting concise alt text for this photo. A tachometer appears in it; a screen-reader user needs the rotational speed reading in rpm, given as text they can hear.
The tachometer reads 4600 rpm
